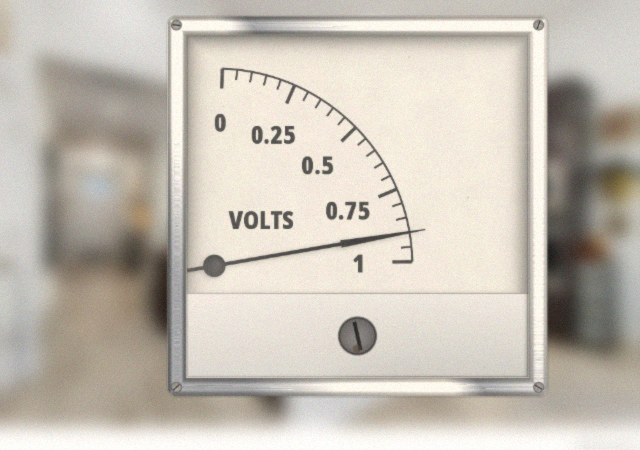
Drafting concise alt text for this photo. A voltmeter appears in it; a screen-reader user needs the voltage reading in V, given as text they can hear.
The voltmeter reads 0.9 V
